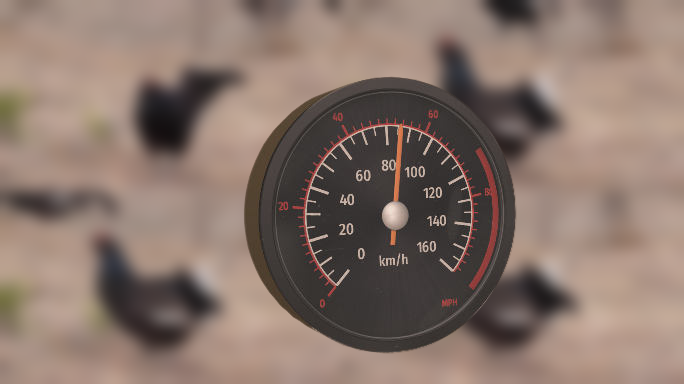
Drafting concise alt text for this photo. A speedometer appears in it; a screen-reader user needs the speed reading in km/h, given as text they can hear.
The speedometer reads 85 km/h
